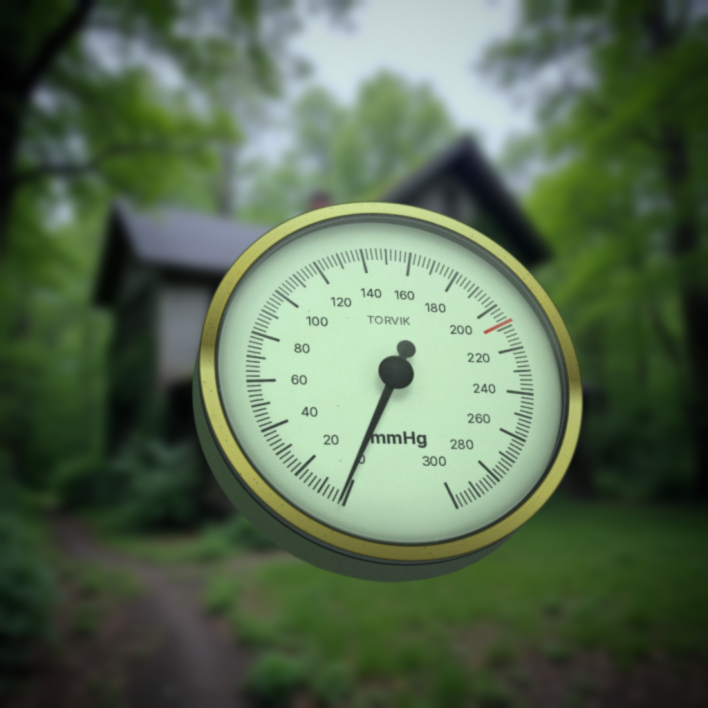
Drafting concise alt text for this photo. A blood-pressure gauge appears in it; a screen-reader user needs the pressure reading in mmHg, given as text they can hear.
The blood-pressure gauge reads 2 mmHg
